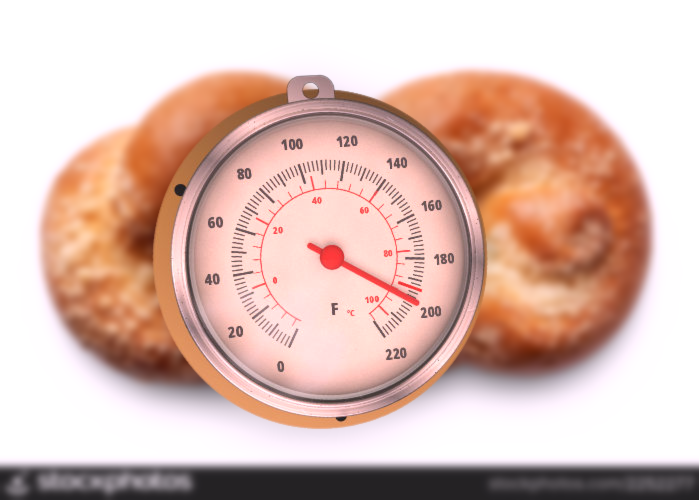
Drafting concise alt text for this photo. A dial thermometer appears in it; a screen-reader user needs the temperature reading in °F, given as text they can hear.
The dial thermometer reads 200 °F
